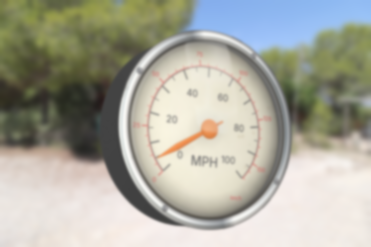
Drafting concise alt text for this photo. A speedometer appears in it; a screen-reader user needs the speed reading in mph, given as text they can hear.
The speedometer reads 5 mph
